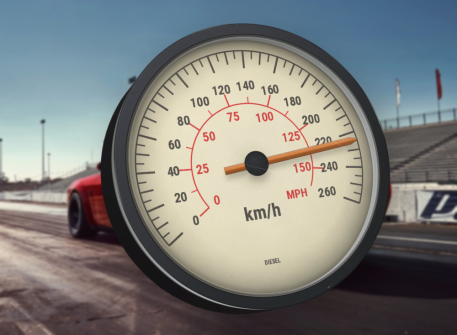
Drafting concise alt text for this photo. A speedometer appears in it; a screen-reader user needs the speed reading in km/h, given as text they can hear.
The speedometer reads 225 km/h
